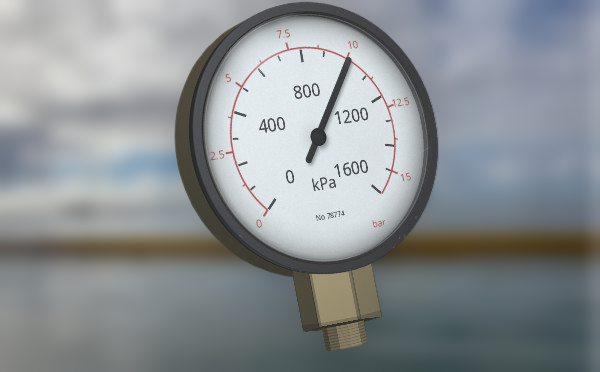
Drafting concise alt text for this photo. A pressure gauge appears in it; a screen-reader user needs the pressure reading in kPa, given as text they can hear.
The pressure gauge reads 1000 kPa
